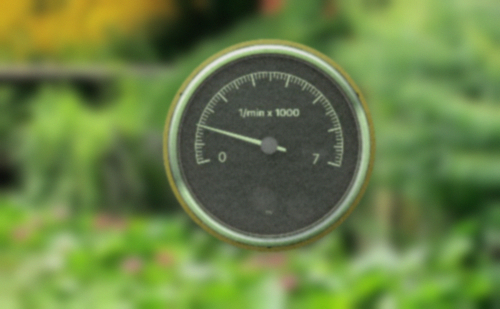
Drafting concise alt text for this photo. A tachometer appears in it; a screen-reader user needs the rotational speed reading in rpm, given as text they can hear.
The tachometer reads 1000 rpm
